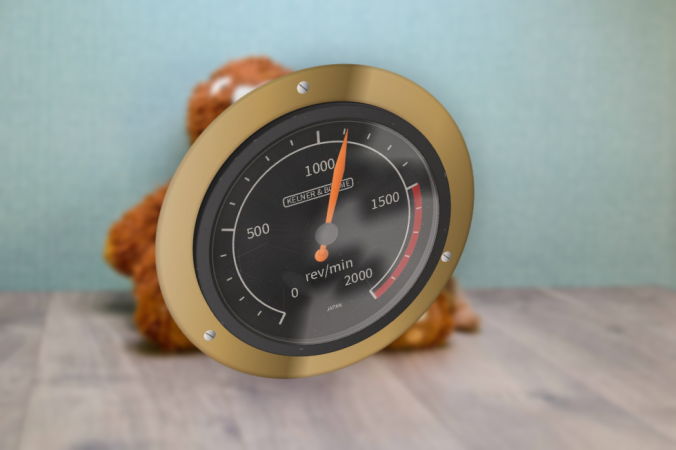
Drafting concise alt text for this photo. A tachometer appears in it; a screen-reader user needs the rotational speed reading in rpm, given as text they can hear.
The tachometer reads 1100 rpm
